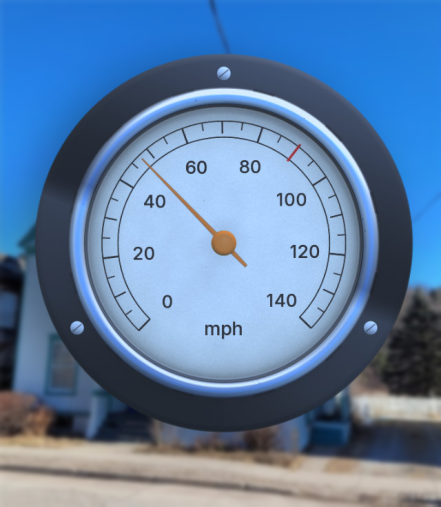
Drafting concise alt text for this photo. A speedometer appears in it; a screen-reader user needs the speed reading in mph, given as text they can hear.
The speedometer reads 47.5 mph
